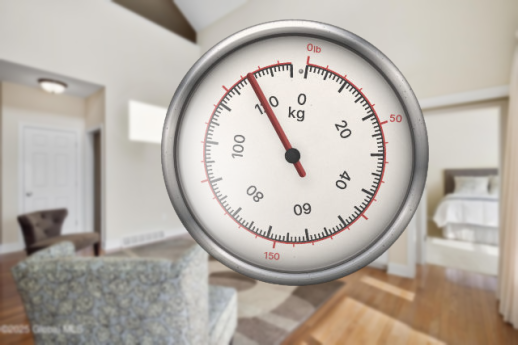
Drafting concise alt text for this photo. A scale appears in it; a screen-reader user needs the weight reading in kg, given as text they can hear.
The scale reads 120 kg
